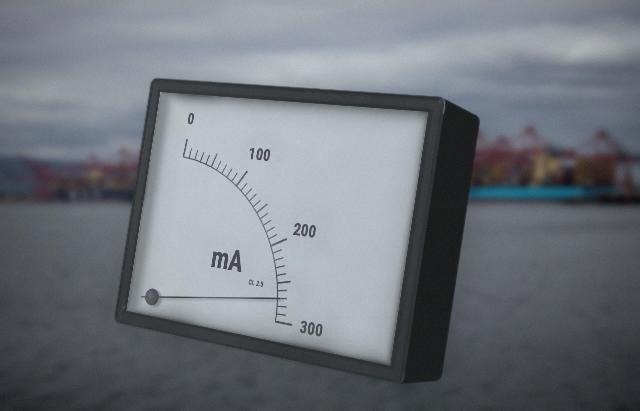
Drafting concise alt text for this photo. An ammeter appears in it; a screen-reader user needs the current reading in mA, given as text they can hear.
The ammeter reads 270 mA
